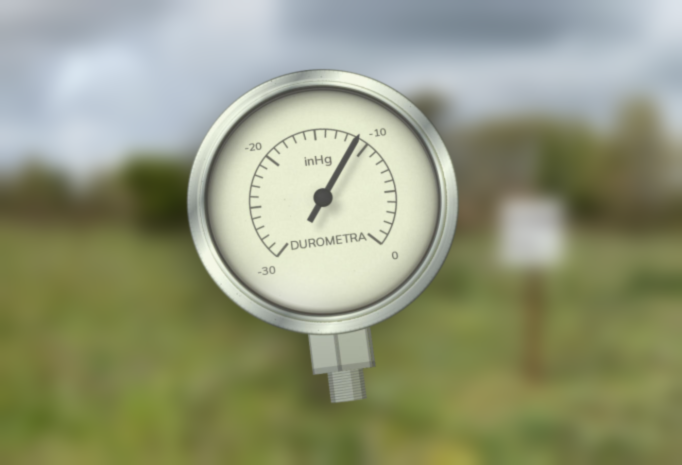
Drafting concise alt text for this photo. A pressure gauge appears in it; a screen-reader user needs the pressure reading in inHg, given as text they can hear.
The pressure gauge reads -11 inHg
